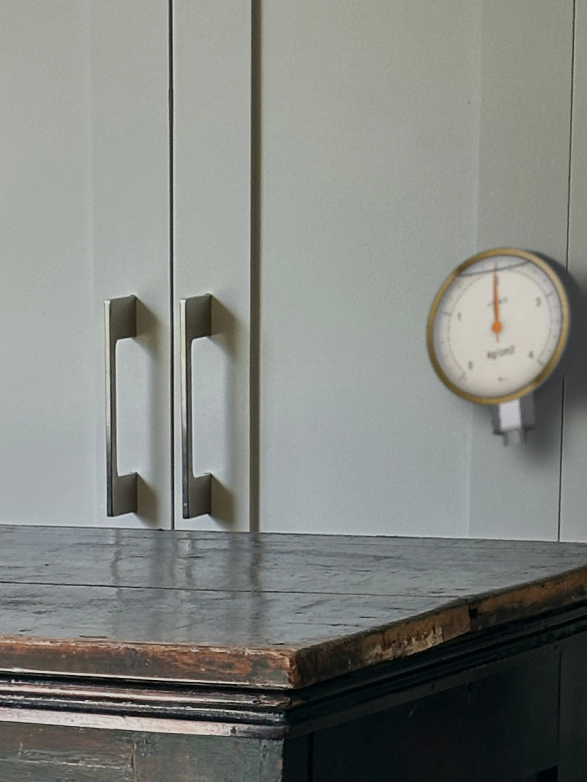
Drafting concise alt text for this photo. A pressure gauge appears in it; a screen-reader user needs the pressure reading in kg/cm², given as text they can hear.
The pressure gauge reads 2 kg/cm²
